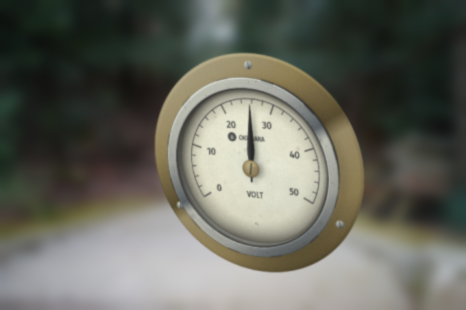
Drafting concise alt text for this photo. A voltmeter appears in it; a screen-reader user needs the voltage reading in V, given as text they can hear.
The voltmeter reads 26 V
